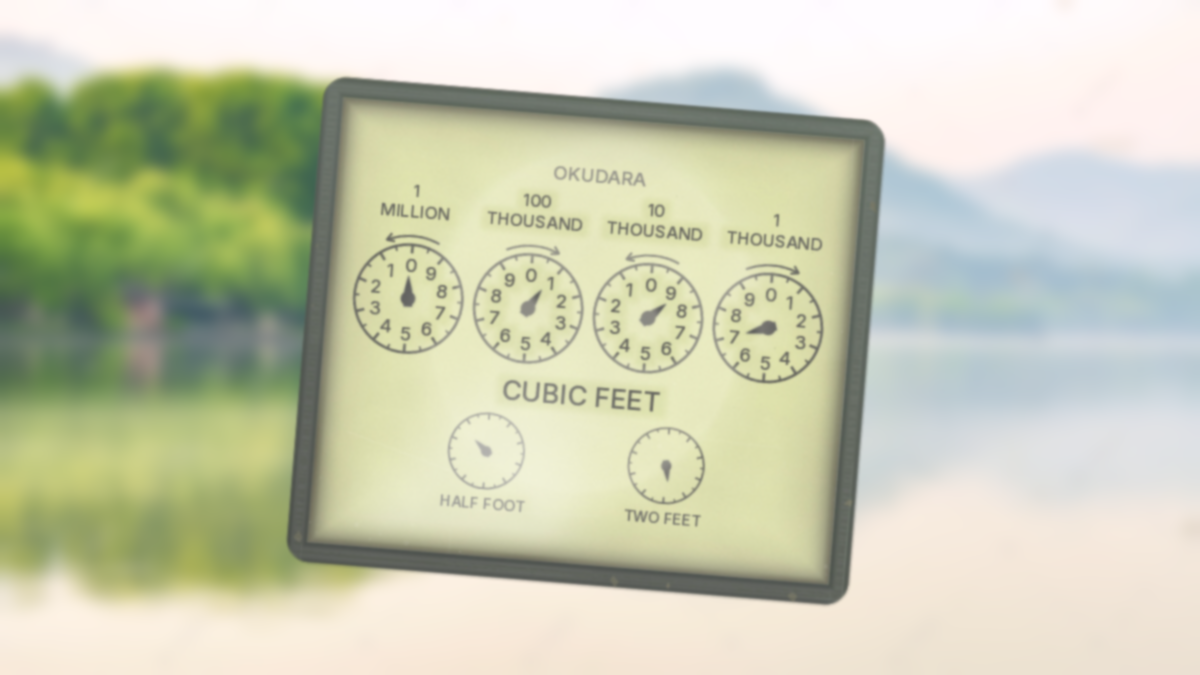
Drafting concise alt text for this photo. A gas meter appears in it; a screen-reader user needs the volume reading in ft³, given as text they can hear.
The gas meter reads 8700 ft³
